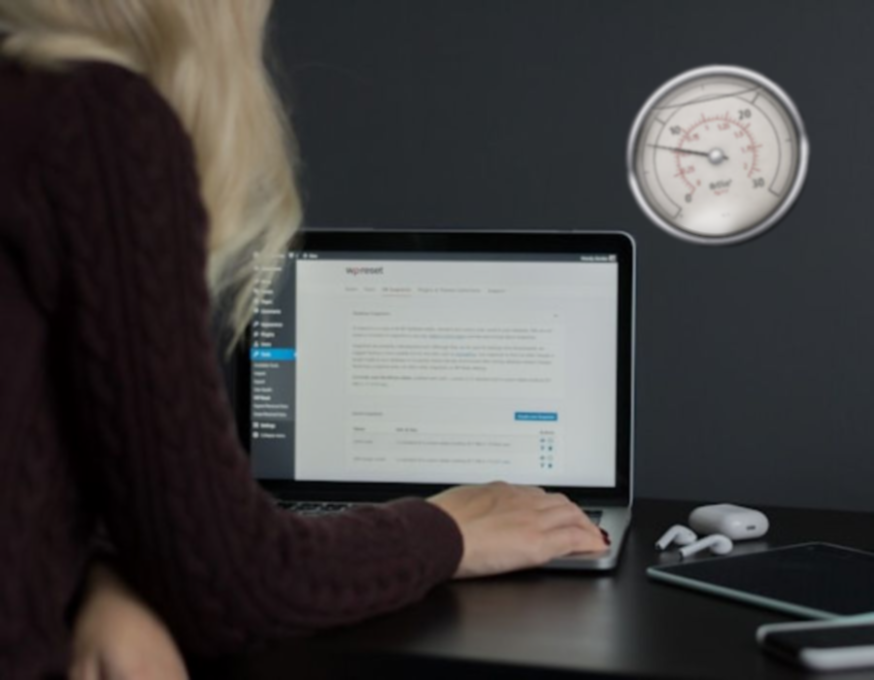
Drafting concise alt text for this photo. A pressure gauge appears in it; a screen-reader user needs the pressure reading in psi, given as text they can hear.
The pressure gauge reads 7.5 psi
